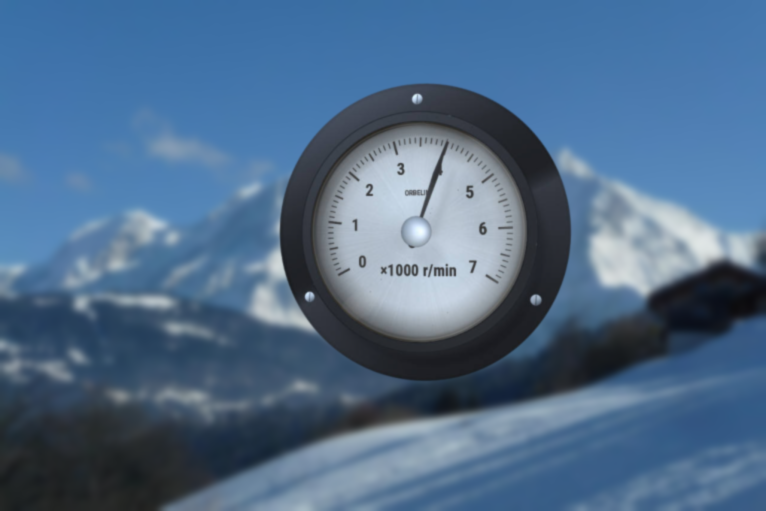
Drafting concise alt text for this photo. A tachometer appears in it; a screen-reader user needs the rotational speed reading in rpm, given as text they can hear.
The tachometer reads 4000 rpm
